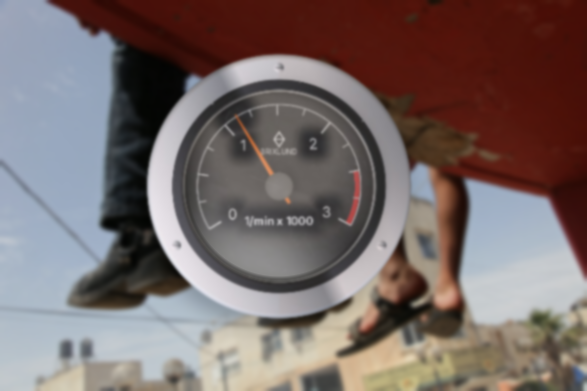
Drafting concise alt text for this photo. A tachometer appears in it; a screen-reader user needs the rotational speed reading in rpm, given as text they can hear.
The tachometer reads 1125 rpm
